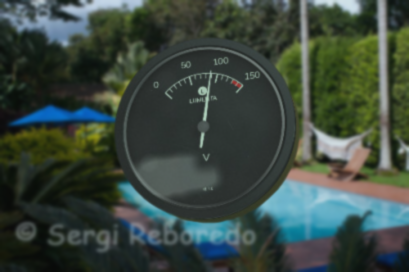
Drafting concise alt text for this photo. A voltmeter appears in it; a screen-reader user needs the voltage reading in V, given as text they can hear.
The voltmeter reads 90 V
